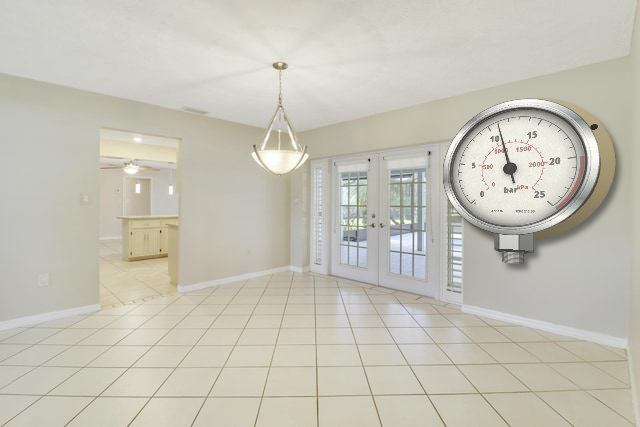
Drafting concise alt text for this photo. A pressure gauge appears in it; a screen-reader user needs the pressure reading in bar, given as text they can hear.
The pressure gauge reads 11 bar
